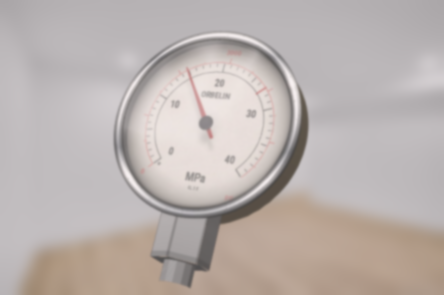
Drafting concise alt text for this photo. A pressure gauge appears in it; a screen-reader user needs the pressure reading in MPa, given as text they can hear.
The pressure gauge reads 15 MPa
